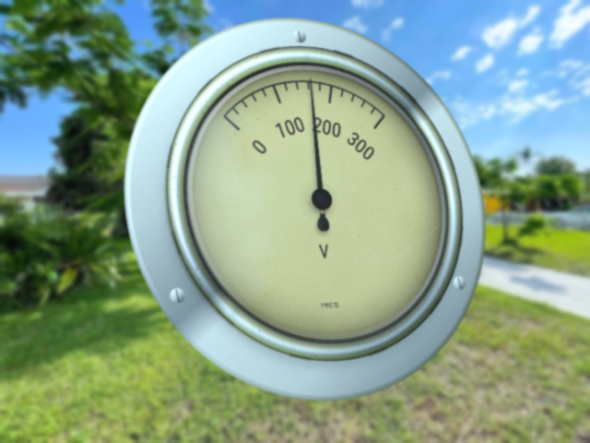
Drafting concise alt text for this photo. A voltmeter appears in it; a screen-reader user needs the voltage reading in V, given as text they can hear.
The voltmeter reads 160 V
